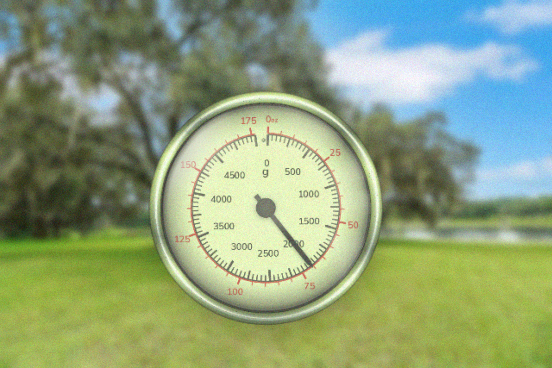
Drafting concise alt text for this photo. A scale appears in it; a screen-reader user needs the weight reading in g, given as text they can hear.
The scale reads 2000 g
